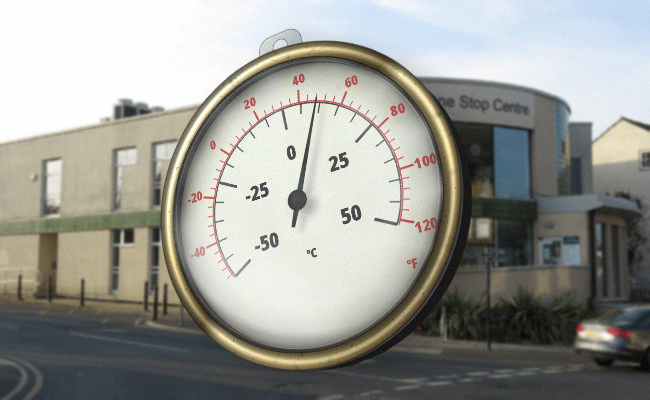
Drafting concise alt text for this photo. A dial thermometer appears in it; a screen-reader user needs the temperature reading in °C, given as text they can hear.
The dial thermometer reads 10 °C
